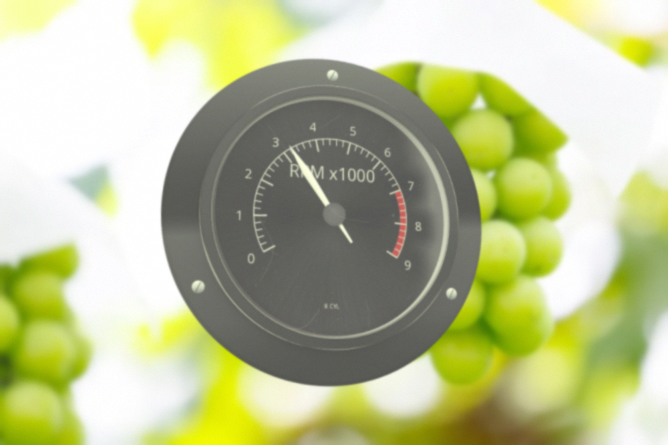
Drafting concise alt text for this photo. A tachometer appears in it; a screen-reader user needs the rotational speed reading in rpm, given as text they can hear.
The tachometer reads 3200 rpm
